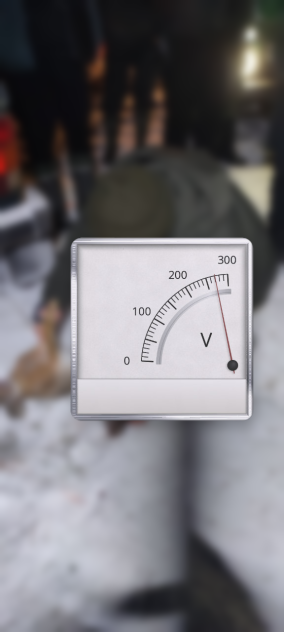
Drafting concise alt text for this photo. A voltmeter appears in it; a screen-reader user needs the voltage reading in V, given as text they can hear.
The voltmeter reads 270 V
